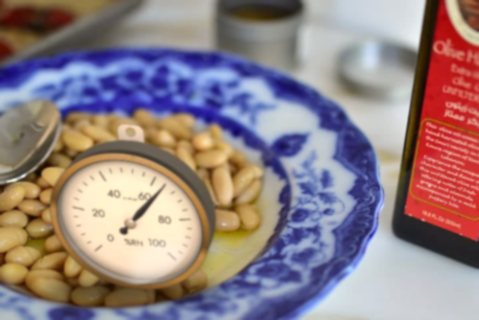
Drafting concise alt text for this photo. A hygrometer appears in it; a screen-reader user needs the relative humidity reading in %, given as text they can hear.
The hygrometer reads 64 %
